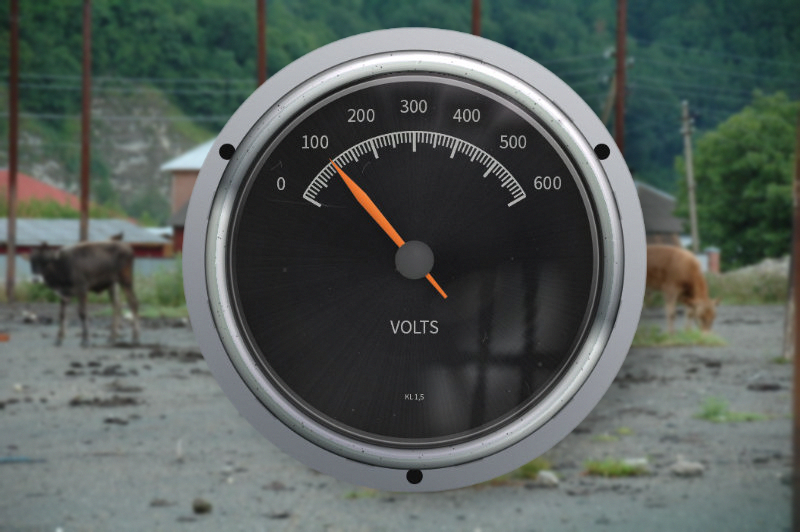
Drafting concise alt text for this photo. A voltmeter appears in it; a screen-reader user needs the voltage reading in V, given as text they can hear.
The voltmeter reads 100 V
